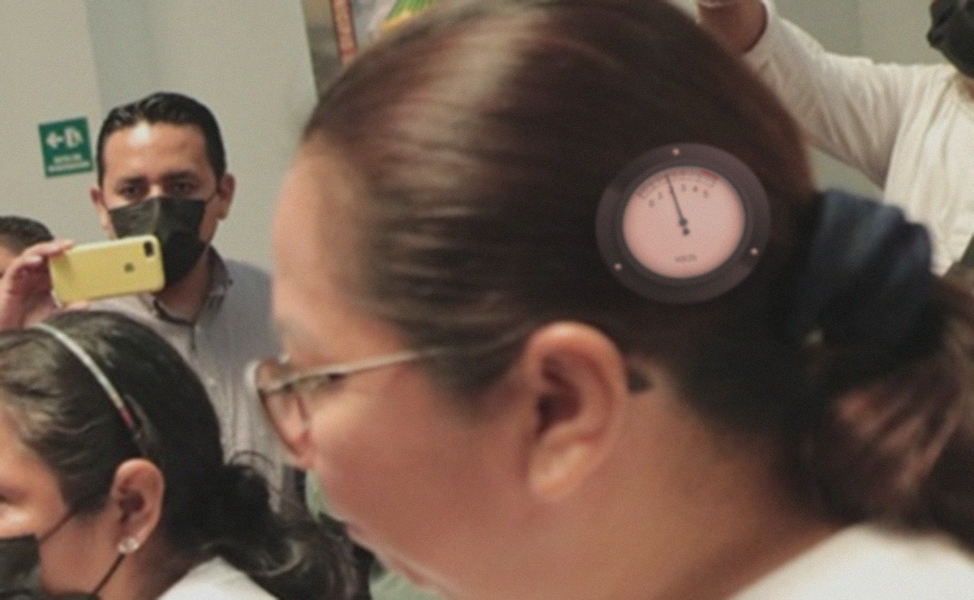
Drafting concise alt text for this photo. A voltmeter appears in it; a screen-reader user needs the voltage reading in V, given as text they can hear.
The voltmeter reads 2 V
